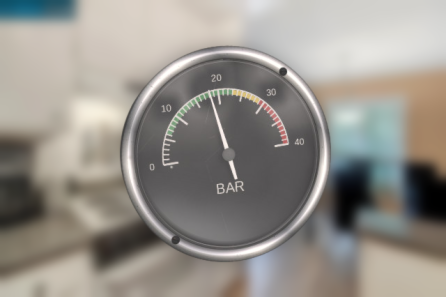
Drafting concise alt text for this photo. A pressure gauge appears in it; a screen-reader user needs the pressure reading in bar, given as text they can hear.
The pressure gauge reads 18 bar
